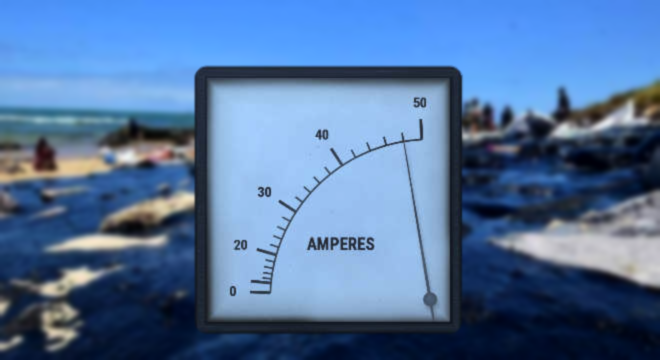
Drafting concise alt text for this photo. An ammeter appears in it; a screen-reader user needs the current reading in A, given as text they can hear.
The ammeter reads 48 A
